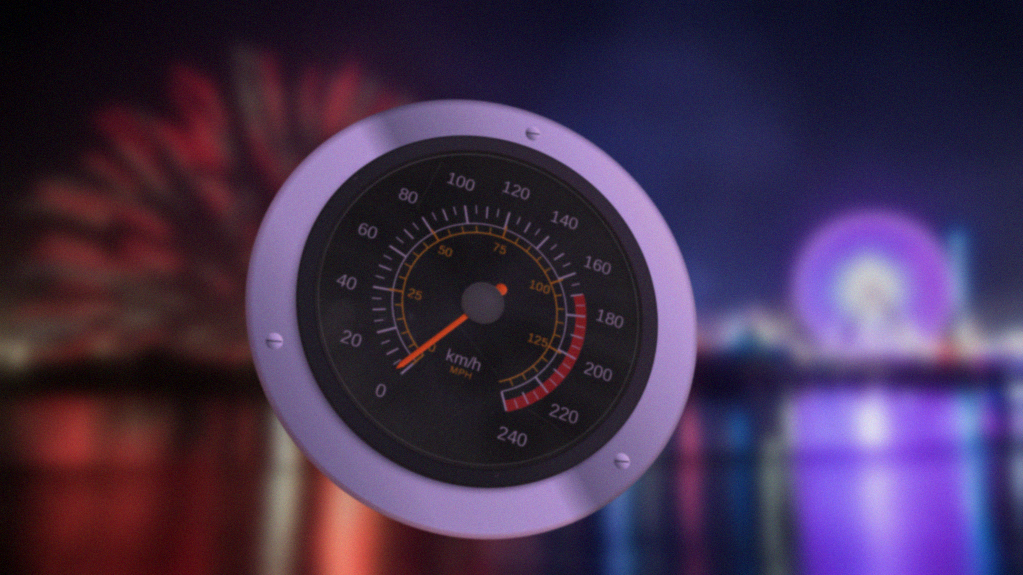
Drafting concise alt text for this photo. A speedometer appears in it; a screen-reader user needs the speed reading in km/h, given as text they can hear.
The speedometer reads 2.5 km/h
